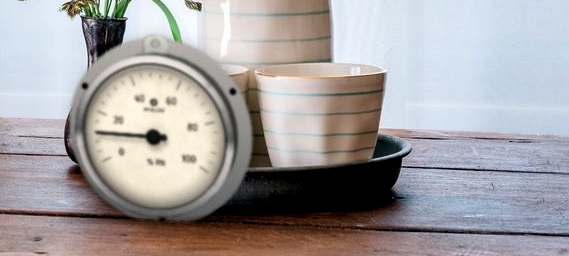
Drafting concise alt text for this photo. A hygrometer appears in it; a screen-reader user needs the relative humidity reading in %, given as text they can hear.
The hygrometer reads 12 %
